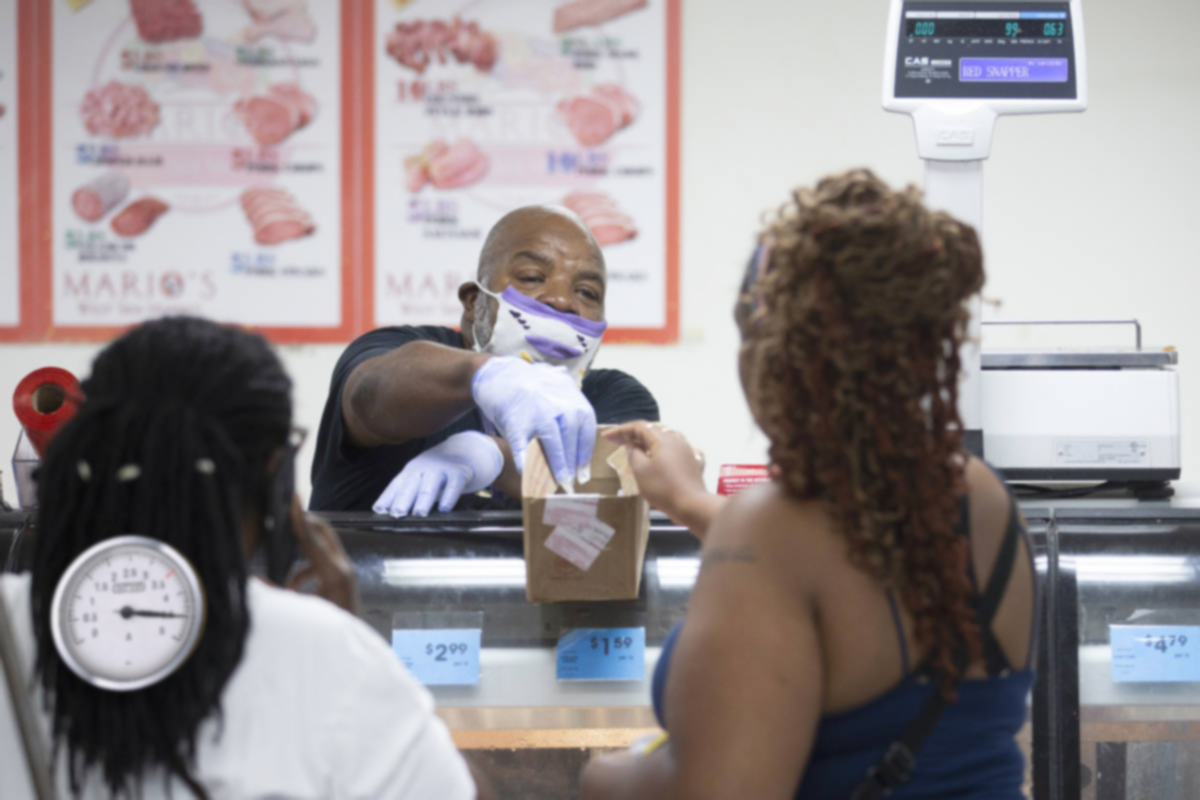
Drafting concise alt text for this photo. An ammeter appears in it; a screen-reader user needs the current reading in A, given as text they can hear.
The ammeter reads 4.5 A
